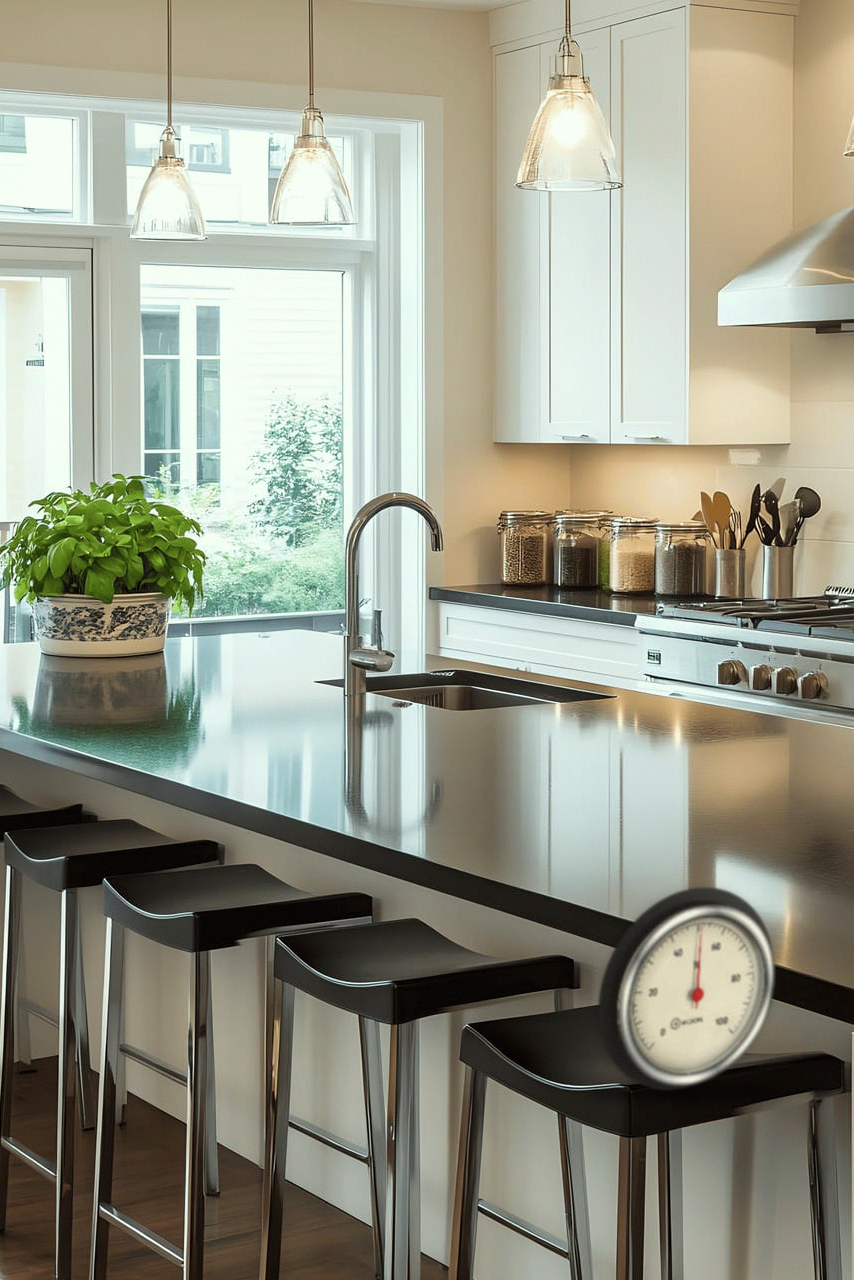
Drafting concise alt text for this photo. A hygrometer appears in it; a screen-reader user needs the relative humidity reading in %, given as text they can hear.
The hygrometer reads 50 %
